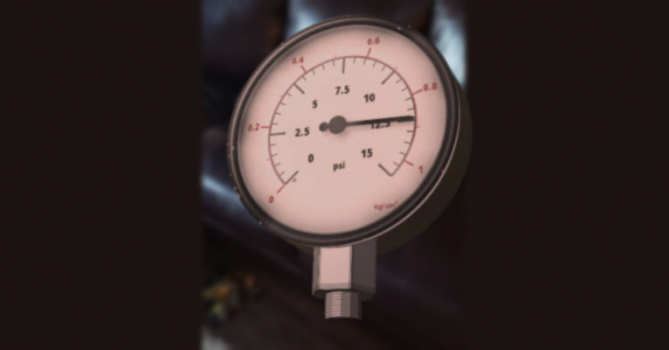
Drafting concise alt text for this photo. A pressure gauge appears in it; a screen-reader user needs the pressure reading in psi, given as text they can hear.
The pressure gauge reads 12.5 psi
